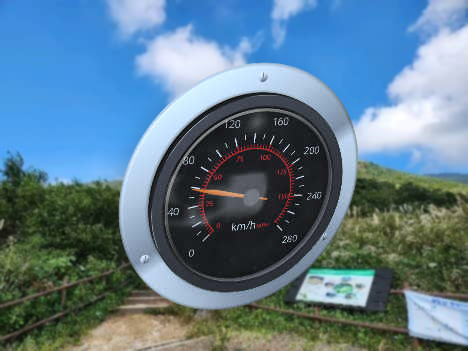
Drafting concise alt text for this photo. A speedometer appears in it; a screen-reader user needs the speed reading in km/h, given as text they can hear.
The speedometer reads 60 km/h
